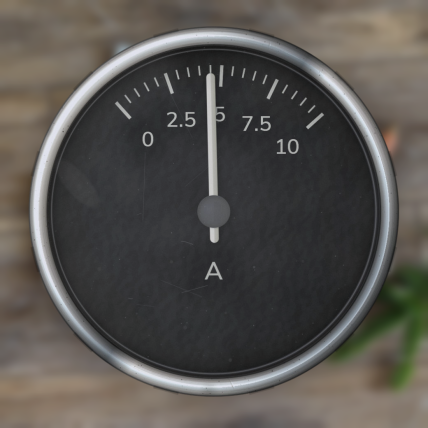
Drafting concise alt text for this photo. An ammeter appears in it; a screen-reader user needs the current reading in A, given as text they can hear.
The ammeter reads 4.5 A
